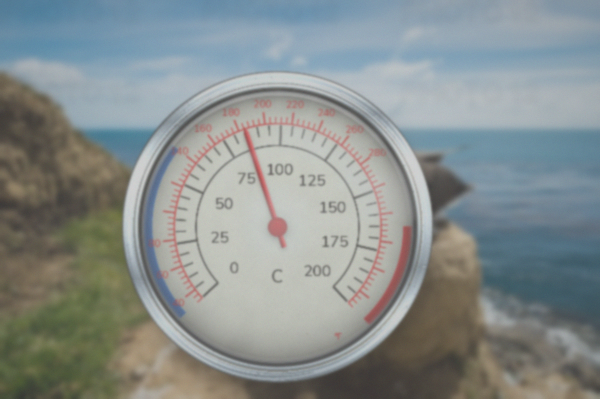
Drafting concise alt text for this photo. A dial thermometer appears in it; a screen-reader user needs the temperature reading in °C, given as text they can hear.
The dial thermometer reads 85 °C
